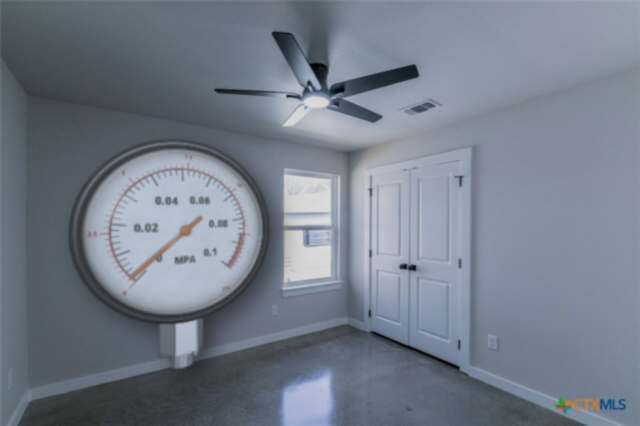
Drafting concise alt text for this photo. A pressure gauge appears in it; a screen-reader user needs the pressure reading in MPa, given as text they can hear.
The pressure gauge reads 0.002 MPa
